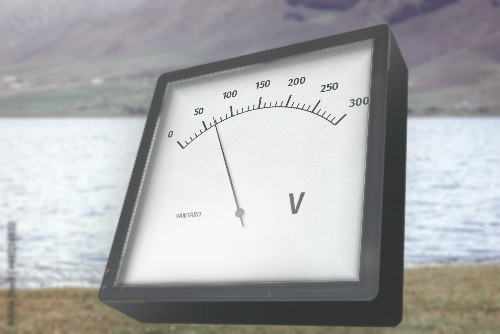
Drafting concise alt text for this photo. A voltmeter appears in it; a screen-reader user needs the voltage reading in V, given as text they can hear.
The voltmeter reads 70 V
